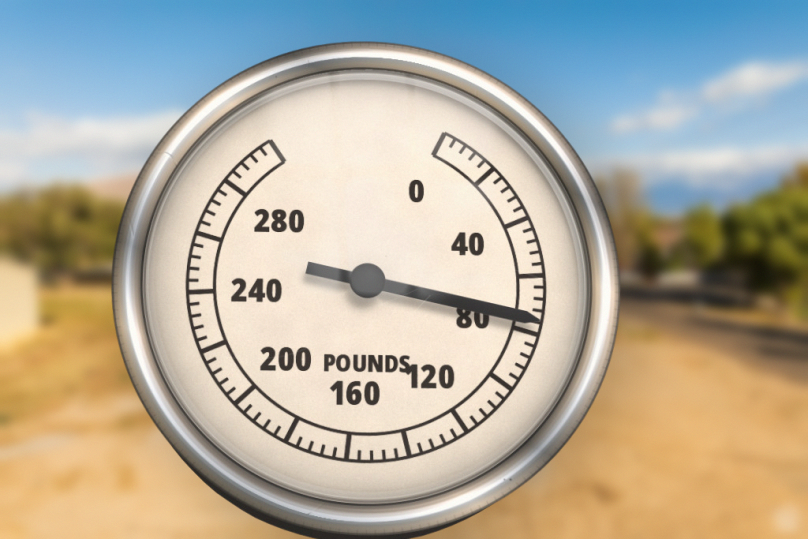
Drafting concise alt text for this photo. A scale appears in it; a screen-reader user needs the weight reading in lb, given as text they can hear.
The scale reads 76 lb
